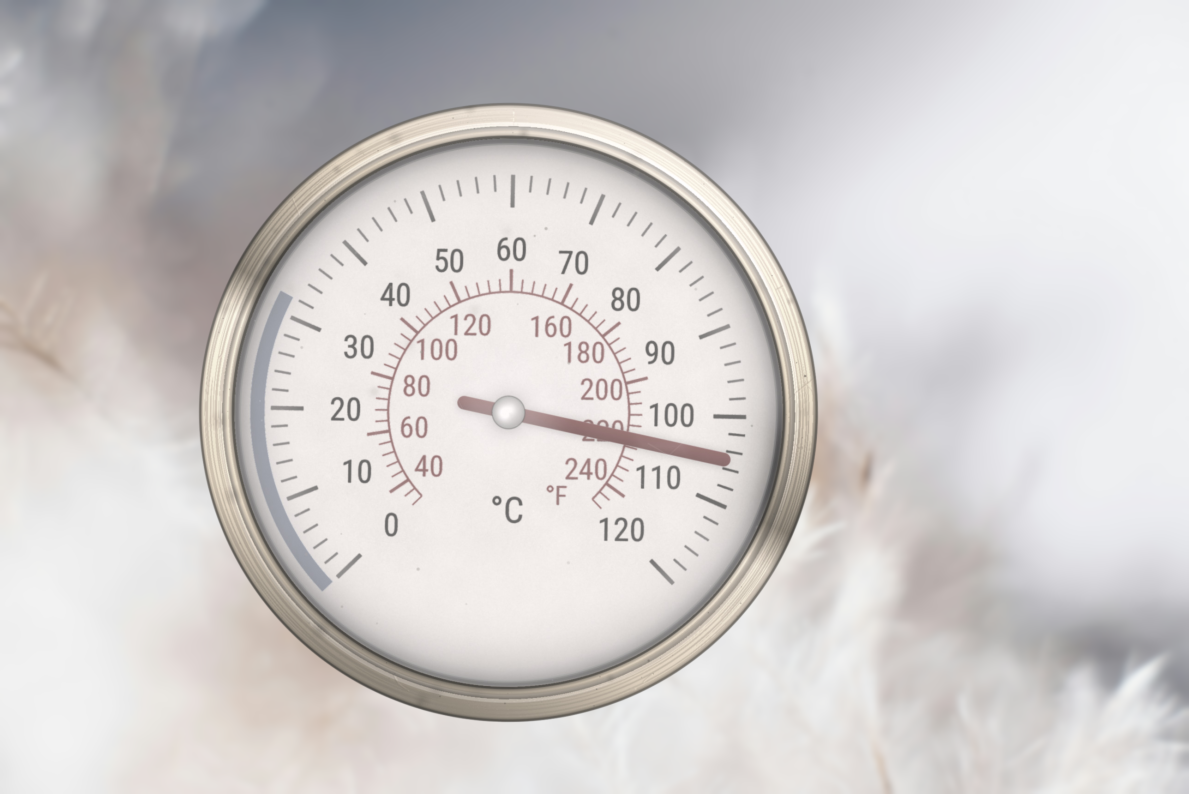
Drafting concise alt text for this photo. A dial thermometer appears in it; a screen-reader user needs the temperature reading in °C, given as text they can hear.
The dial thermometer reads 105 °C
